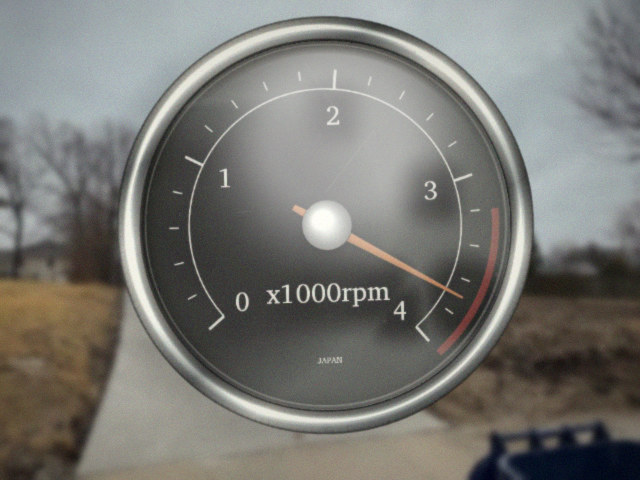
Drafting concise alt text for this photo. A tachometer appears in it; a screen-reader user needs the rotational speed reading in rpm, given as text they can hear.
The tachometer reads 3700 rpm
